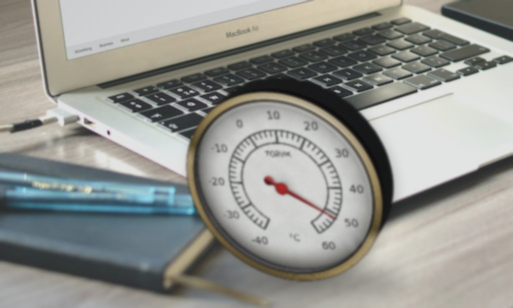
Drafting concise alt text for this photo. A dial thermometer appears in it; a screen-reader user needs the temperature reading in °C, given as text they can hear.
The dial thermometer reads 50 °C
